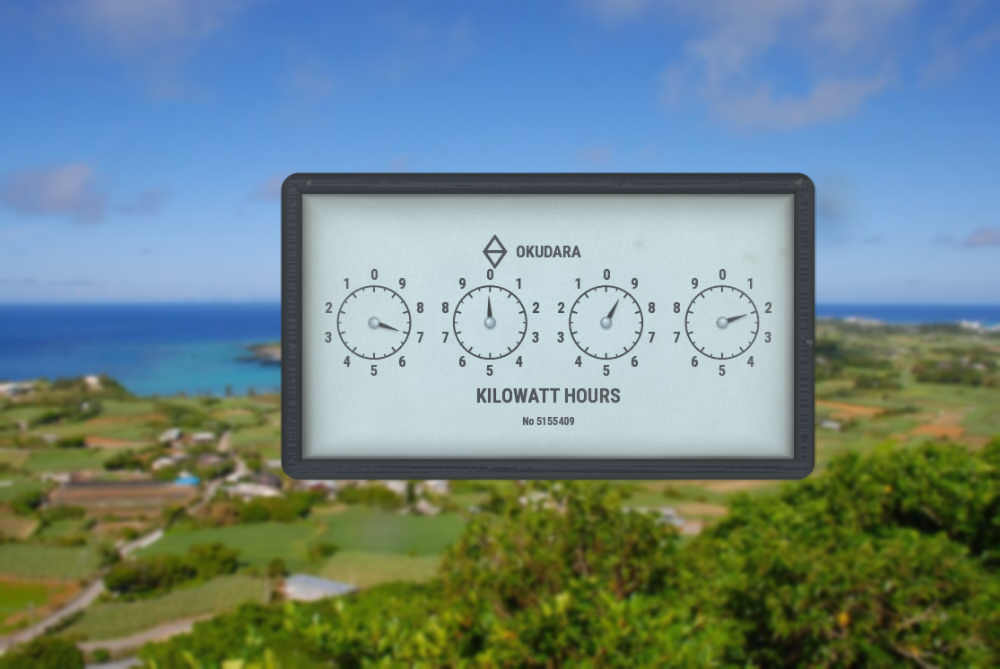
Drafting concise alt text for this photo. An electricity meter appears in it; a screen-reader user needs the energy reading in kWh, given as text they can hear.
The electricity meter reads 6992 kWh
